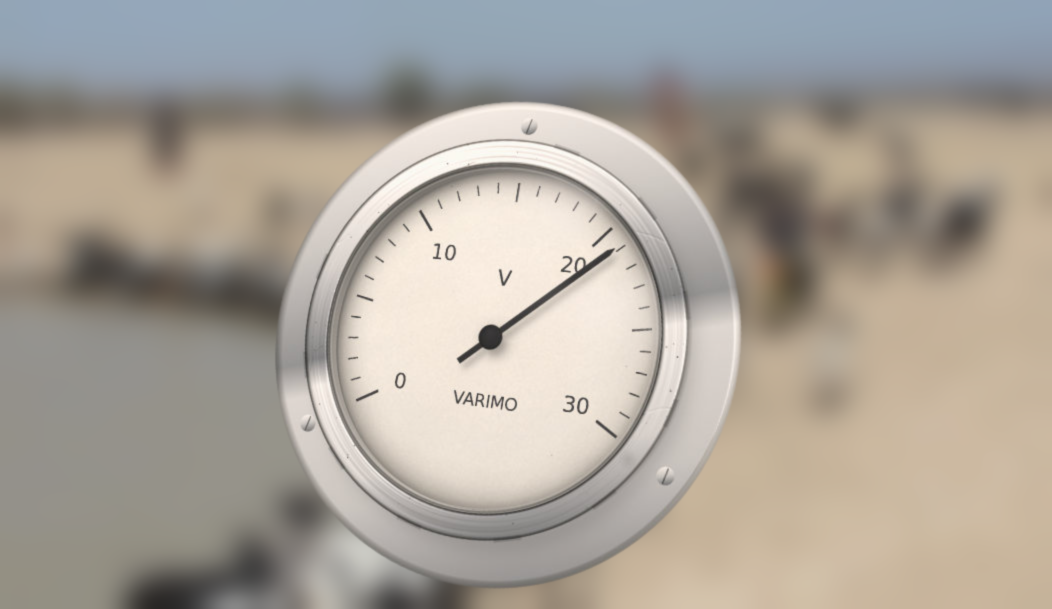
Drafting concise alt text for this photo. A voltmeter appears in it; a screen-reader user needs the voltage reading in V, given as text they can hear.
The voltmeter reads 21 V
